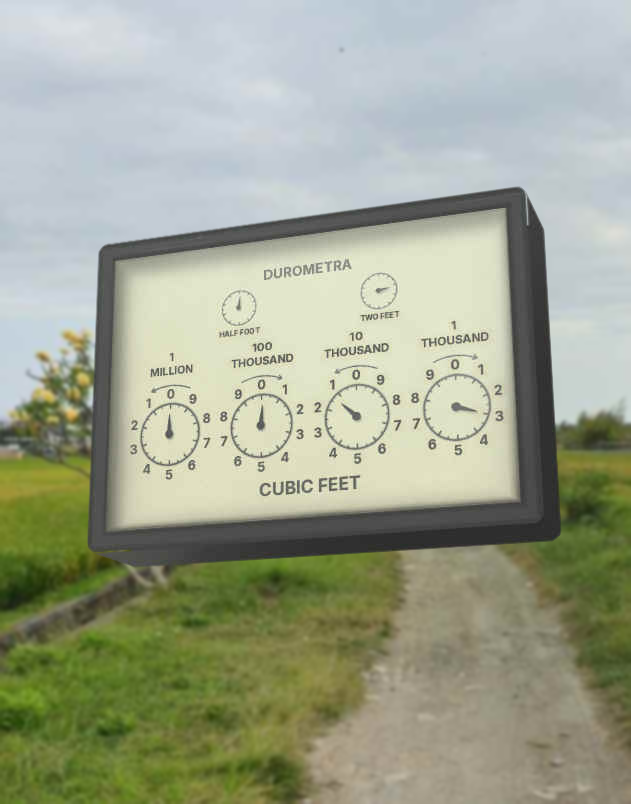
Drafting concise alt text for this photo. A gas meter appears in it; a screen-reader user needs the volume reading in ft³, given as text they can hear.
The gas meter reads 1300 ft³
